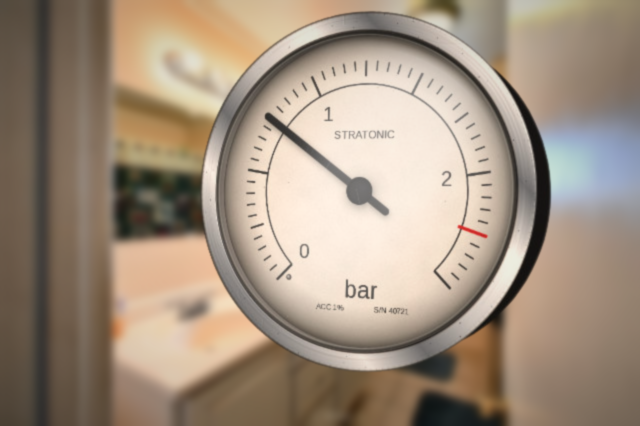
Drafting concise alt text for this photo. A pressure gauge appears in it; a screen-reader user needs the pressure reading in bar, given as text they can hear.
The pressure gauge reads 0.75 bar
